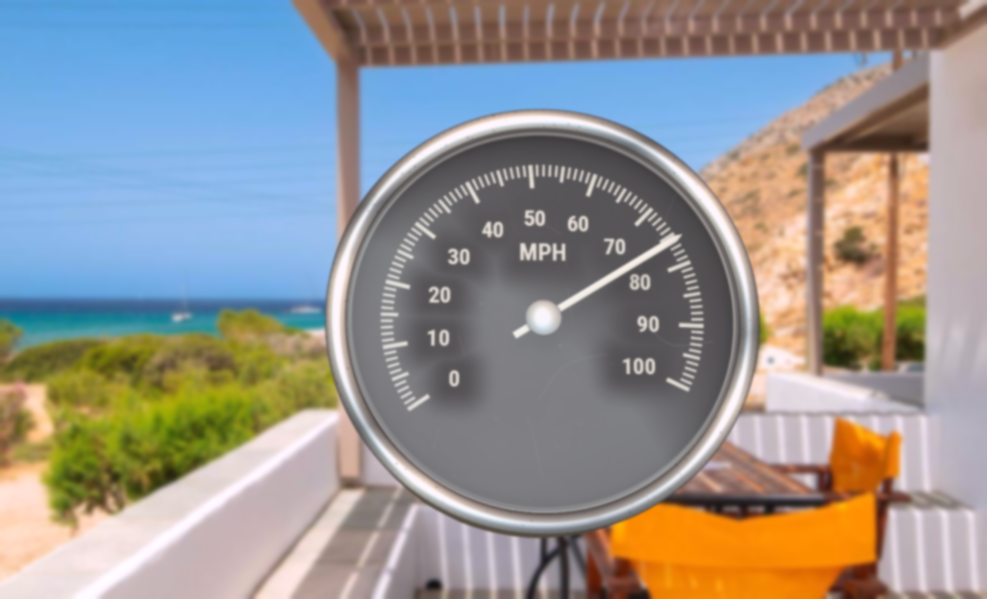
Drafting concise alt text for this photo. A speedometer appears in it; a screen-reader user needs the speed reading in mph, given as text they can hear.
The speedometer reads 76 mph
